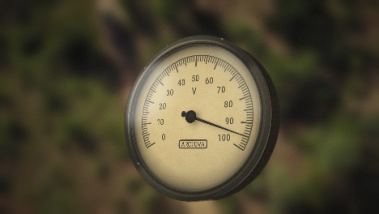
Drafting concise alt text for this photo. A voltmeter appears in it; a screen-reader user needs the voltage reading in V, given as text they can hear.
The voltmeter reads 95 V
